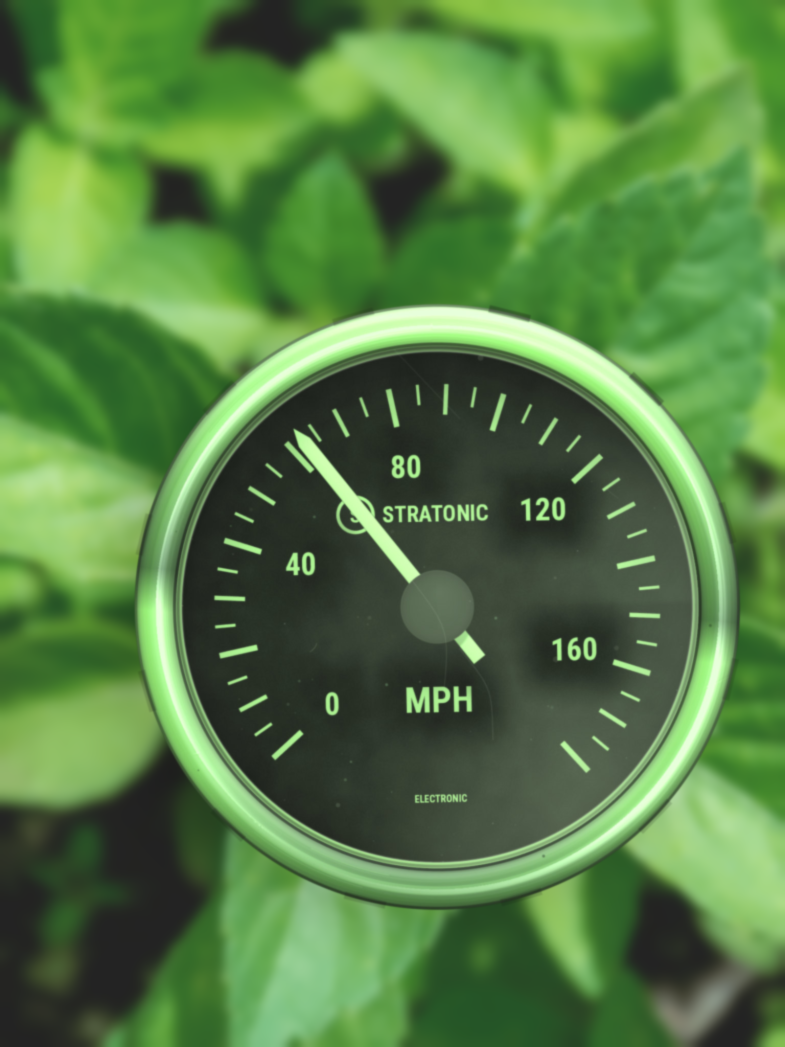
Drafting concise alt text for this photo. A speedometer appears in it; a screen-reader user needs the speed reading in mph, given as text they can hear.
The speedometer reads 62.5 mph
